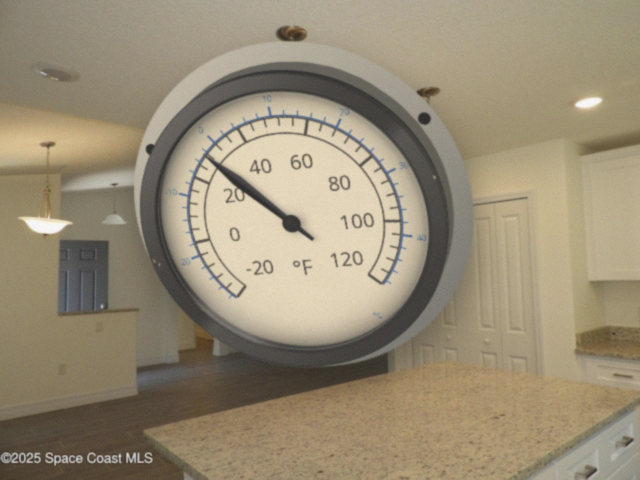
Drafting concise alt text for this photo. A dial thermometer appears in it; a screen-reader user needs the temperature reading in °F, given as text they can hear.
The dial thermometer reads 28 °F
